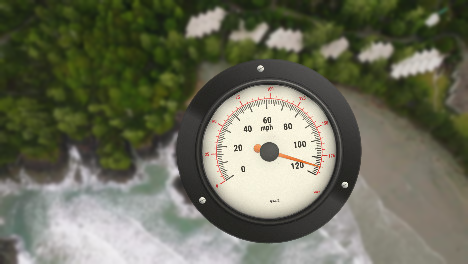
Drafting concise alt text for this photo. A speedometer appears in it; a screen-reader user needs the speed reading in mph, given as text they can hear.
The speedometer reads 115 mph
